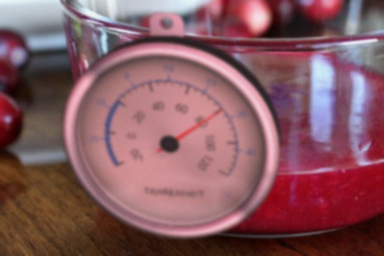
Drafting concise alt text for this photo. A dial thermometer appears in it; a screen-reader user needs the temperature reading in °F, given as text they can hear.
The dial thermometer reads 80 °F
